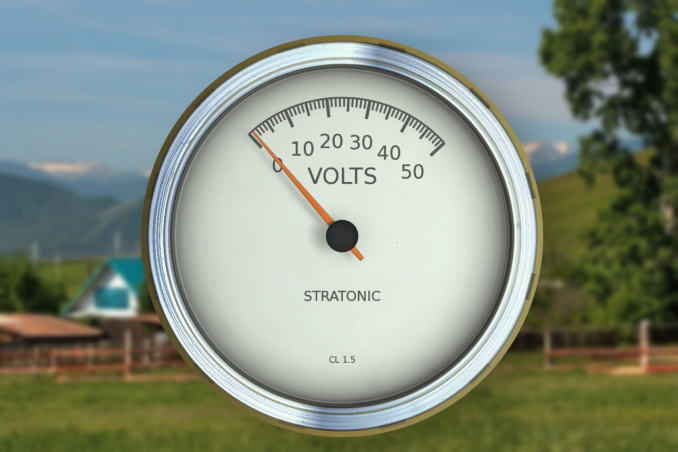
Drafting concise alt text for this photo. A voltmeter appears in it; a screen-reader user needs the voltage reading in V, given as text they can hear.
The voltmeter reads 1 V
